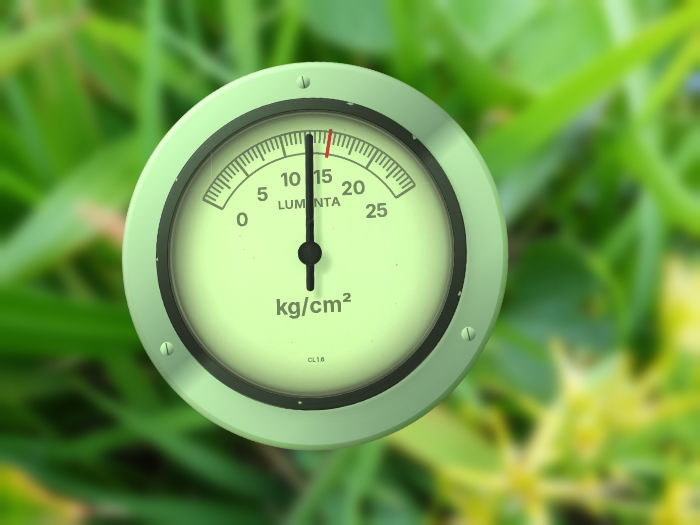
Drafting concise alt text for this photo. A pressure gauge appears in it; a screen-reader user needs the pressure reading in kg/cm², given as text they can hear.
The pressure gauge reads 13 kg/cm²
